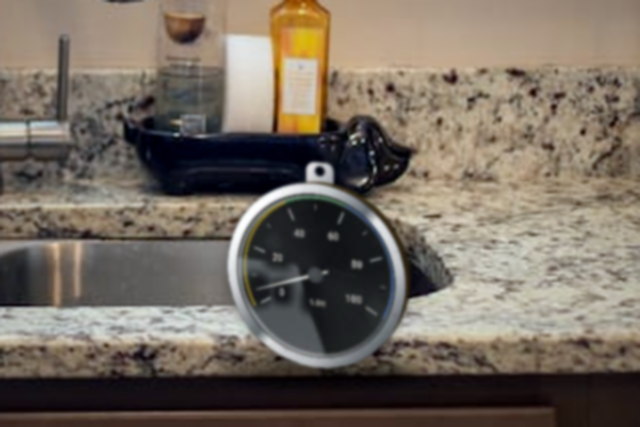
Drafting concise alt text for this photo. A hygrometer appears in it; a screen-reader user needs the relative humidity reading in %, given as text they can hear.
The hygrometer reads 5 %
